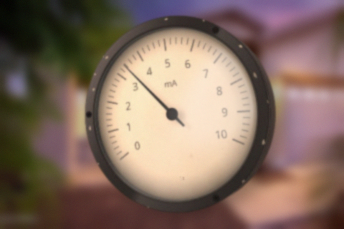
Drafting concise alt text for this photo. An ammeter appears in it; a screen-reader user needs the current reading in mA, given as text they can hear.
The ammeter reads 3.4 mA
